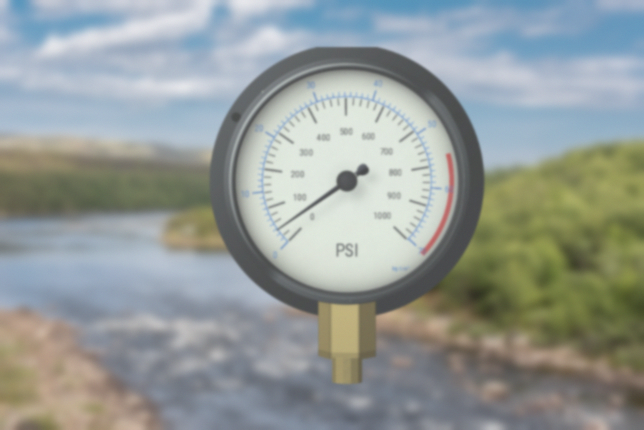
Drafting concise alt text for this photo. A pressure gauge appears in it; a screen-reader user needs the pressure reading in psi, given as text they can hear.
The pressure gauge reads 40 psi
